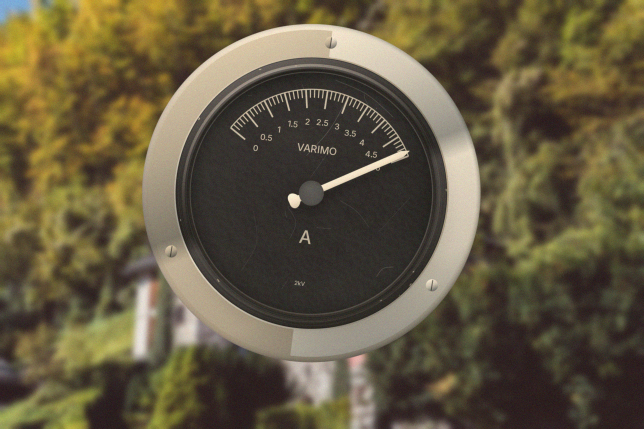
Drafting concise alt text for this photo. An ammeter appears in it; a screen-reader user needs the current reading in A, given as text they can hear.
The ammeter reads 4.9 A
